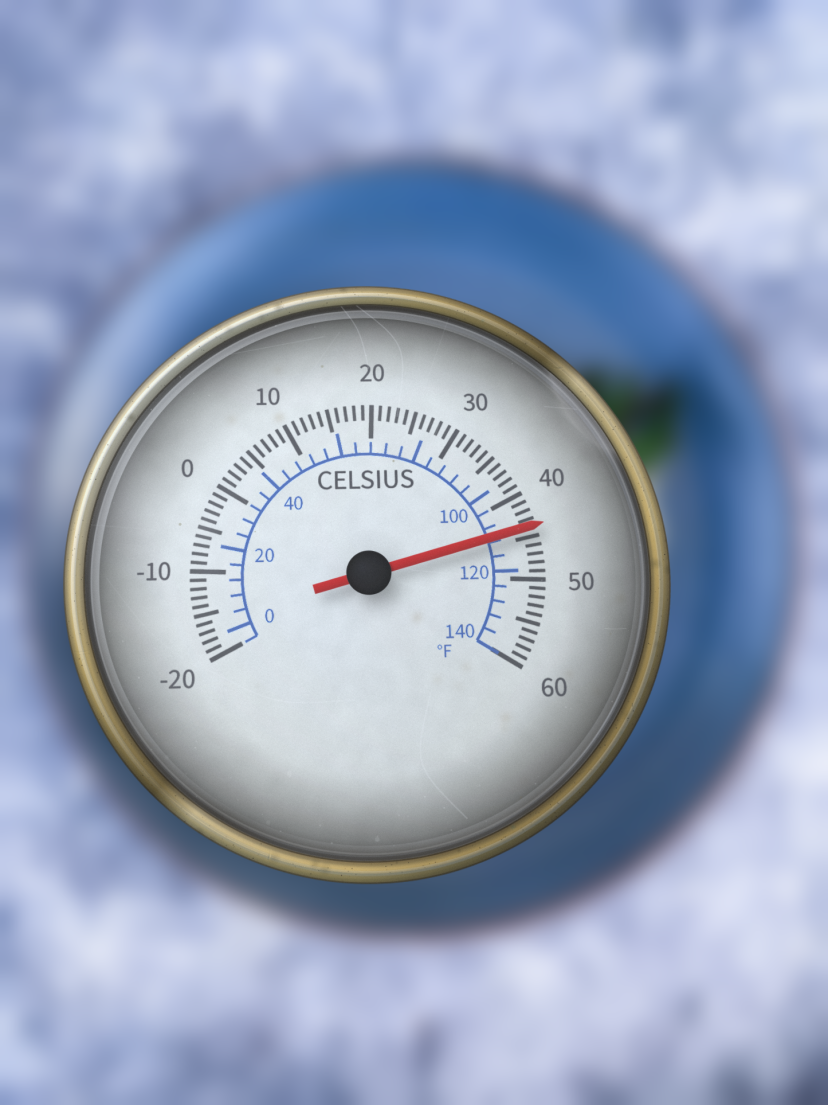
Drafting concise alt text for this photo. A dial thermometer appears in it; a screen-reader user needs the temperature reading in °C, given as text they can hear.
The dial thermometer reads 44 °C
